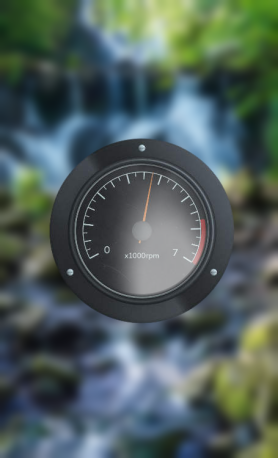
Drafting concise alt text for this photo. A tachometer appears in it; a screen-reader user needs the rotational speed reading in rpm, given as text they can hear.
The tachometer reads 3750 rpm
